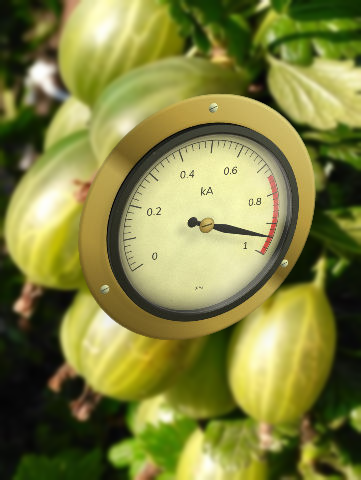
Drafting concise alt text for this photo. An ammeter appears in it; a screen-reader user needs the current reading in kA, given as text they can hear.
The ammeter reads 0.94 kA
